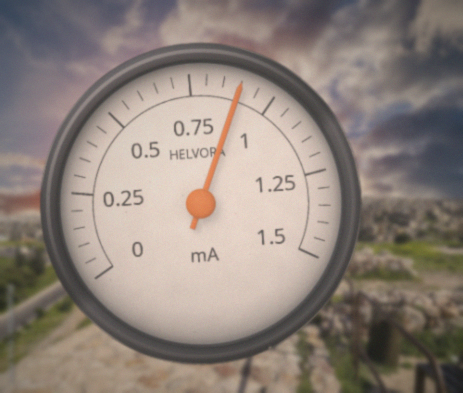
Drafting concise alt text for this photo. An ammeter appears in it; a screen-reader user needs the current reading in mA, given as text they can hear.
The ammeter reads 0.9 mA
